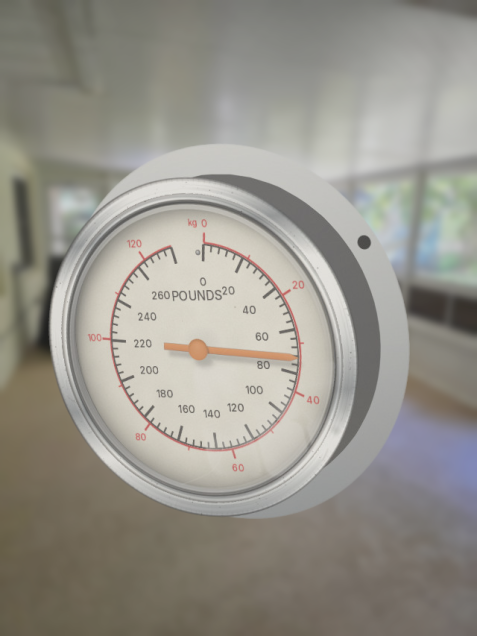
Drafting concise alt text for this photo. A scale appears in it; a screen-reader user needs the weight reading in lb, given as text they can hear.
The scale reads 72 lb
